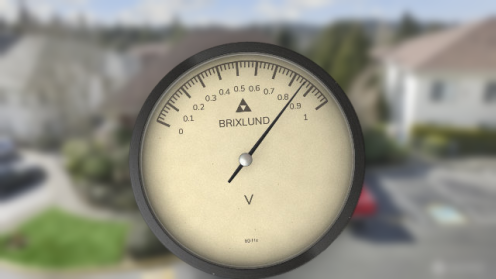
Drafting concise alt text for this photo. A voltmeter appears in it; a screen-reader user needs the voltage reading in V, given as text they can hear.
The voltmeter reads 0.86 V
